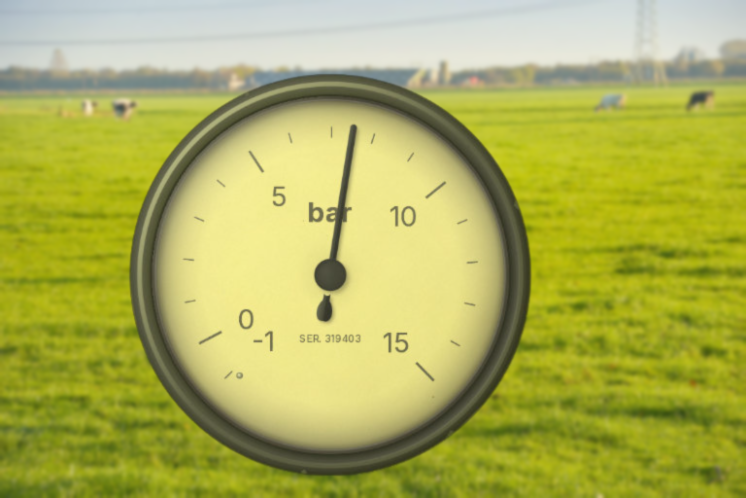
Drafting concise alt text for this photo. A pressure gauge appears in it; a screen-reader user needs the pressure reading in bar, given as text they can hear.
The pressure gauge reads 7.5 bar
